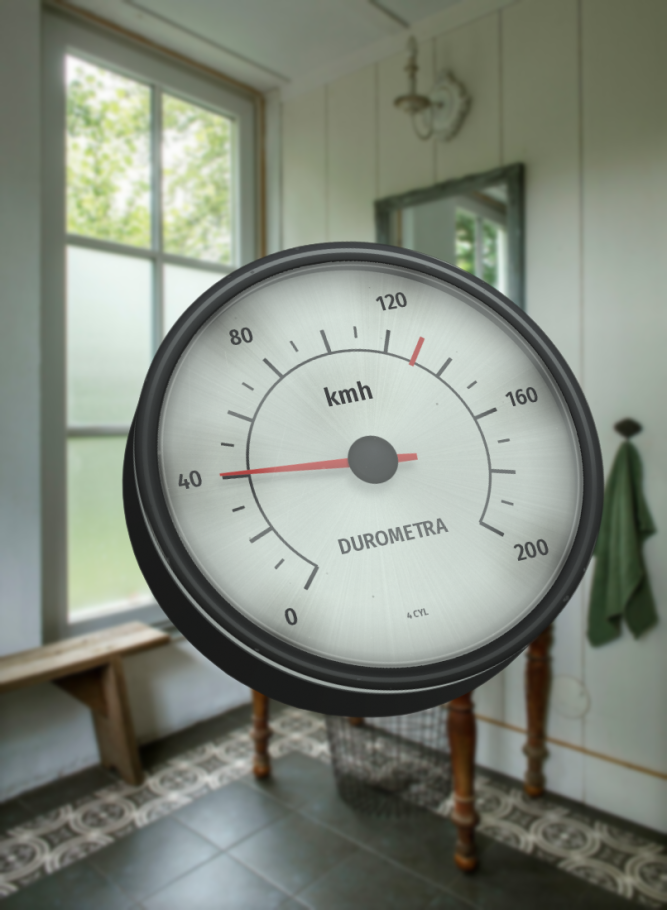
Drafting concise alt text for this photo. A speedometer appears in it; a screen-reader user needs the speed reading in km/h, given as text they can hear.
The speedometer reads 40 km/h
